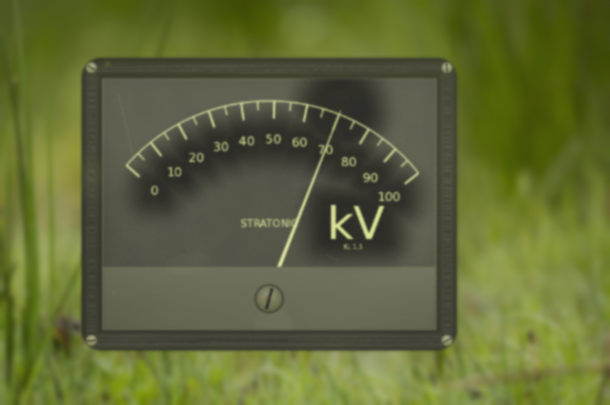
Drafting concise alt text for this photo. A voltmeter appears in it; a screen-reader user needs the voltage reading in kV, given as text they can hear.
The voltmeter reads 70 kV
